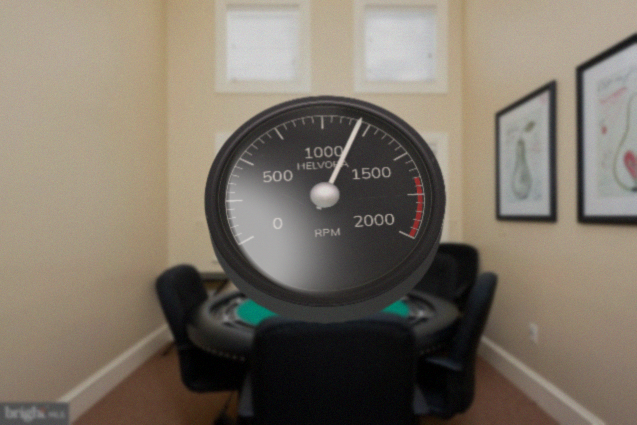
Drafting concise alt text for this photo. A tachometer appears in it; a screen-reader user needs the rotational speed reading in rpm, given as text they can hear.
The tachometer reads 1200 rpm
